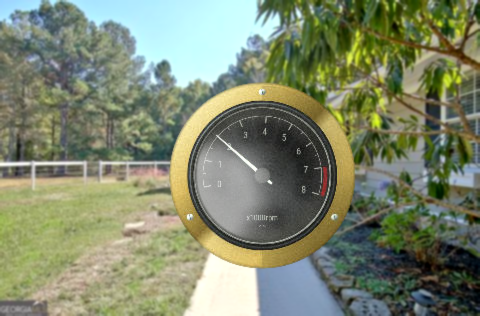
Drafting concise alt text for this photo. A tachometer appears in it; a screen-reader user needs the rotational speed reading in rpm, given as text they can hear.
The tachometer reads 2000 rpm
